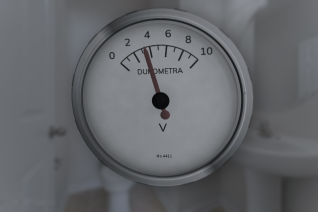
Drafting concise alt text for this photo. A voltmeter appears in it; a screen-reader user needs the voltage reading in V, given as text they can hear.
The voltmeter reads 3.5 V
